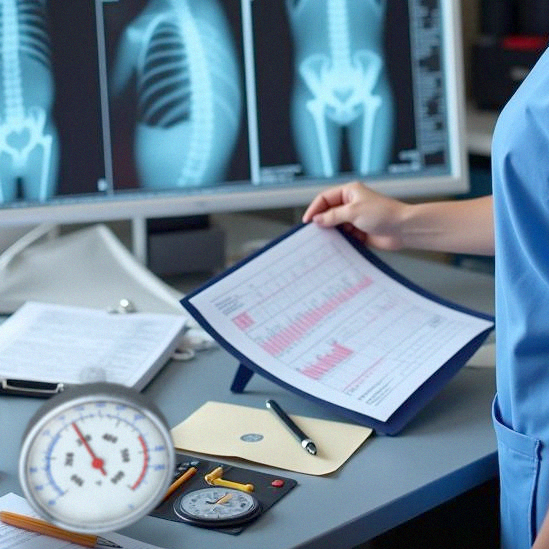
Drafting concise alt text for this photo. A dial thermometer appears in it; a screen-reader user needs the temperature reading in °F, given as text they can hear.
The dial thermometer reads 300 °F
